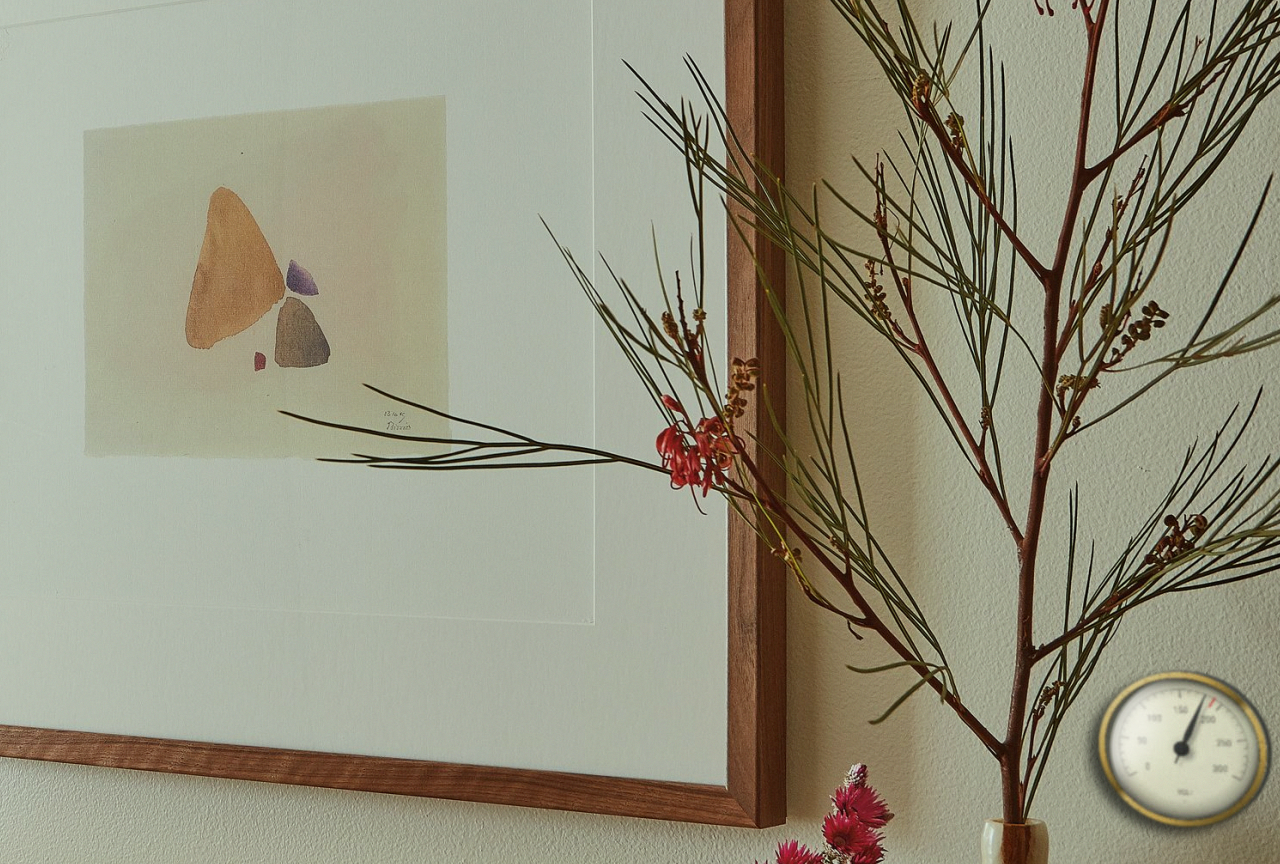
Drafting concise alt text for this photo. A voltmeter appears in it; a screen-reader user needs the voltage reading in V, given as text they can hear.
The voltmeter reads 180 V
